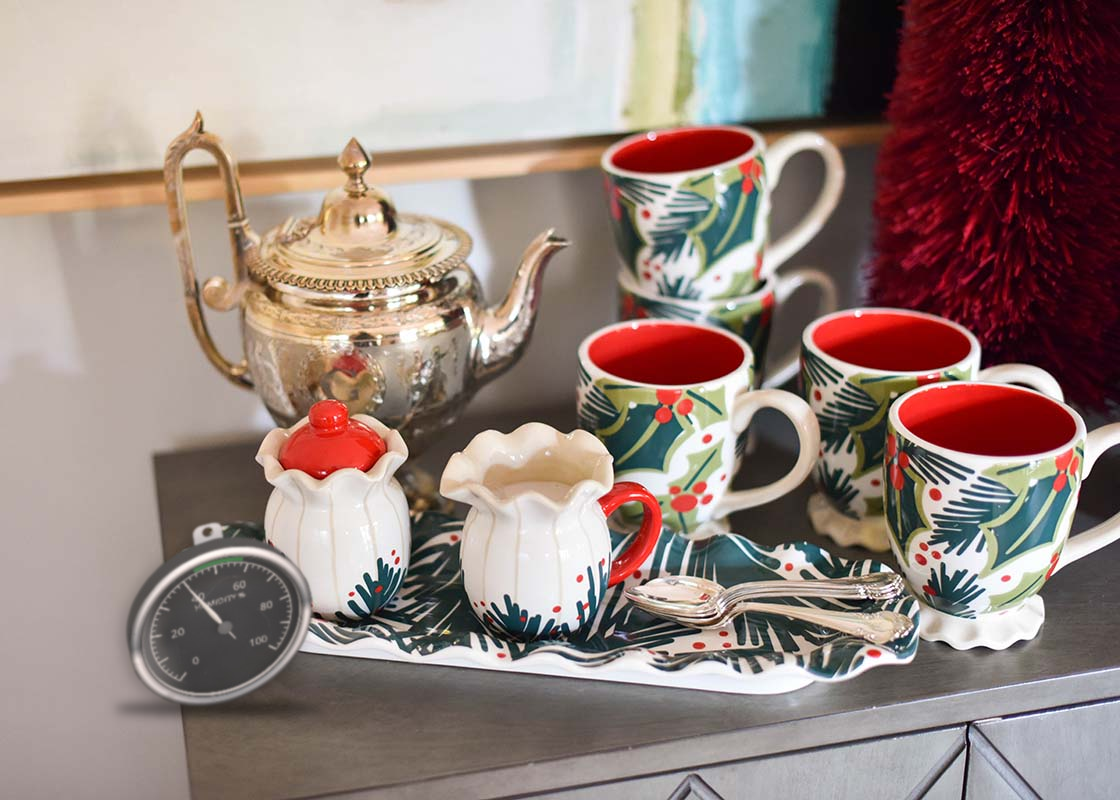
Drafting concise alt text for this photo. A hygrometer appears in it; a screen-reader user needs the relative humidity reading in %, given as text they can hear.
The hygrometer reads 40 %
